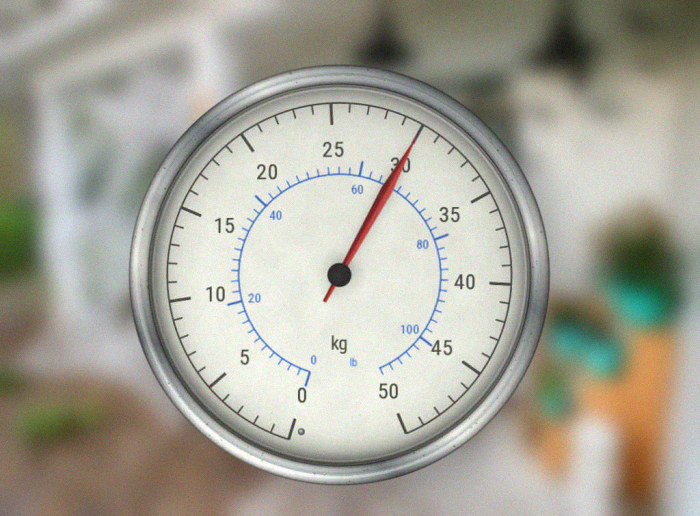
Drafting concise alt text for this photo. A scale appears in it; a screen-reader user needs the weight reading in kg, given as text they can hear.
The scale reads 30 kg
